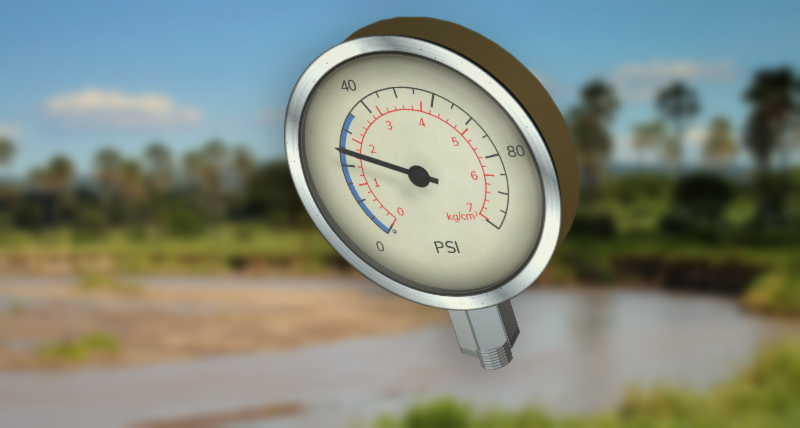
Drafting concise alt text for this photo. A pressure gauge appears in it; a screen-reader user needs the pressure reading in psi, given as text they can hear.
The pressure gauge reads 25 psi
